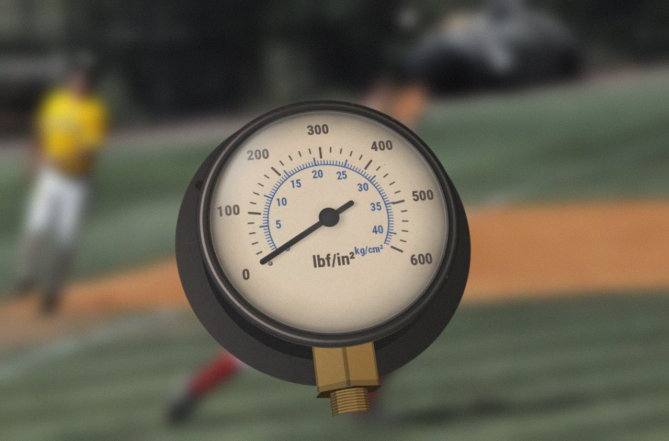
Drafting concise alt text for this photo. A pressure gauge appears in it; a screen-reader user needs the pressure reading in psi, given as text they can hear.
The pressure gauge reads 0 psi
